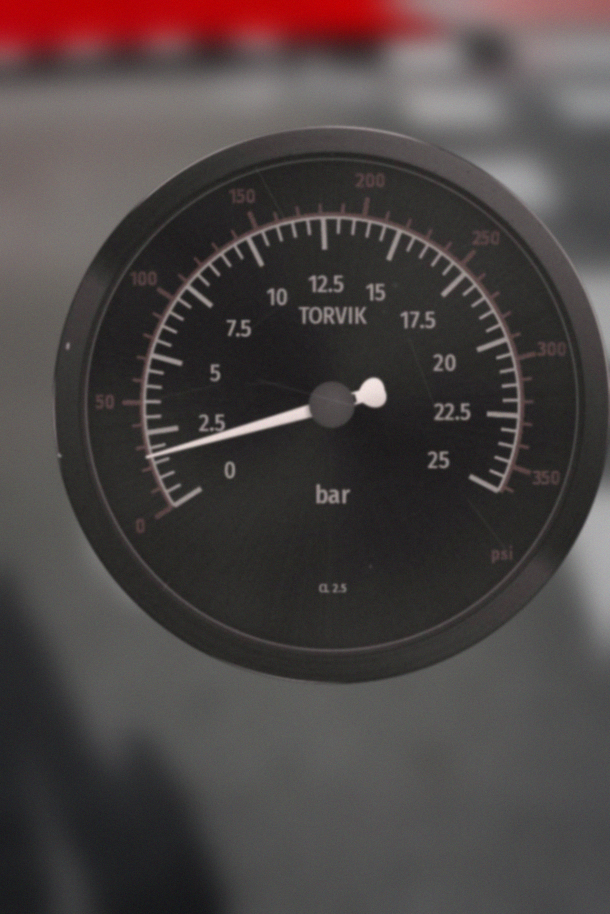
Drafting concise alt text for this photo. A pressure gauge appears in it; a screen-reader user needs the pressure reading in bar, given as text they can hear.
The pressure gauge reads 1.75 bar
